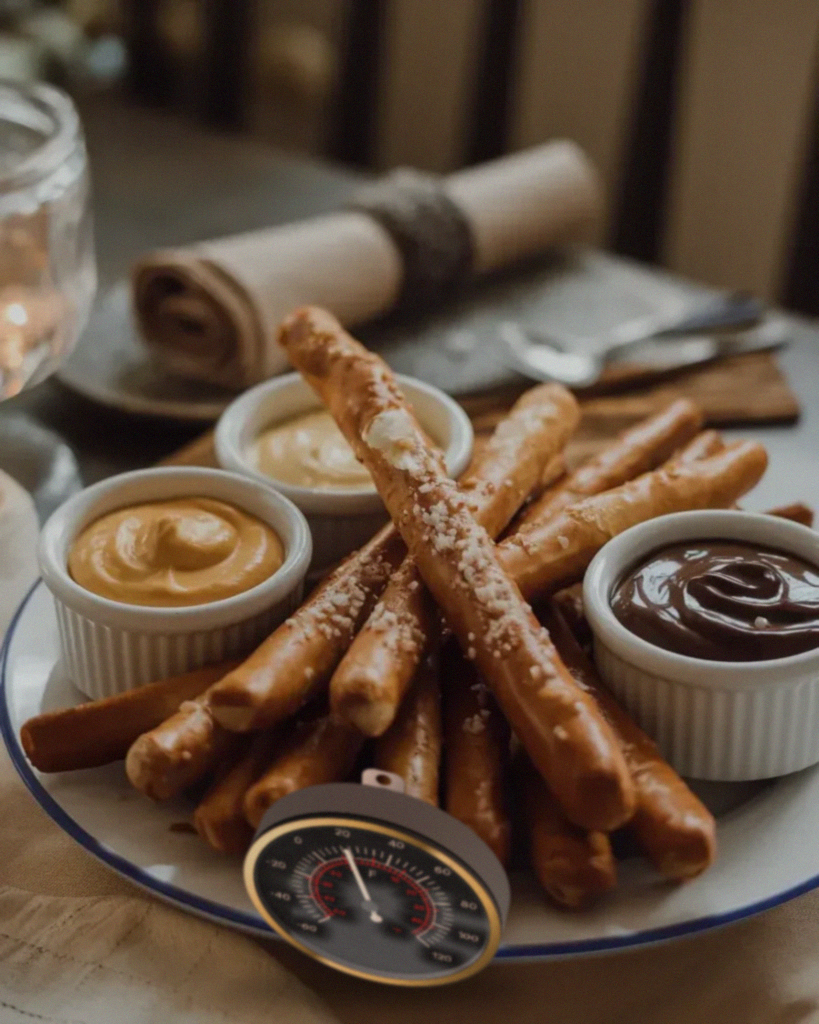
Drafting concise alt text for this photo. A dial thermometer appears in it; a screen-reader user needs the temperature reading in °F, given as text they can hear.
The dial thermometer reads 20 °F
